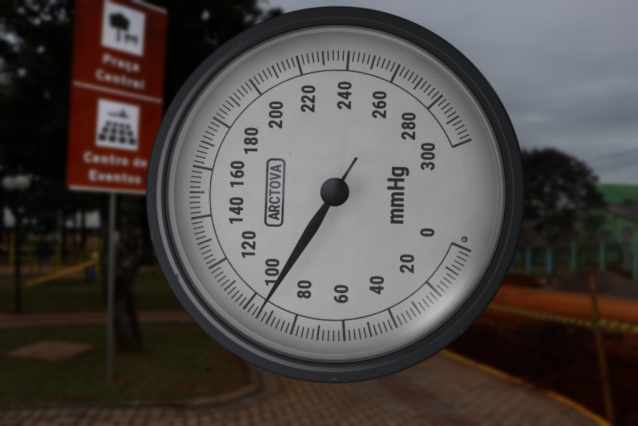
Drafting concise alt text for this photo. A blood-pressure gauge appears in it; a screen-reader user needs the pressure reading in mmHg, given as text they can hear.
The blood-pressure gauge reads 94 mmHg
